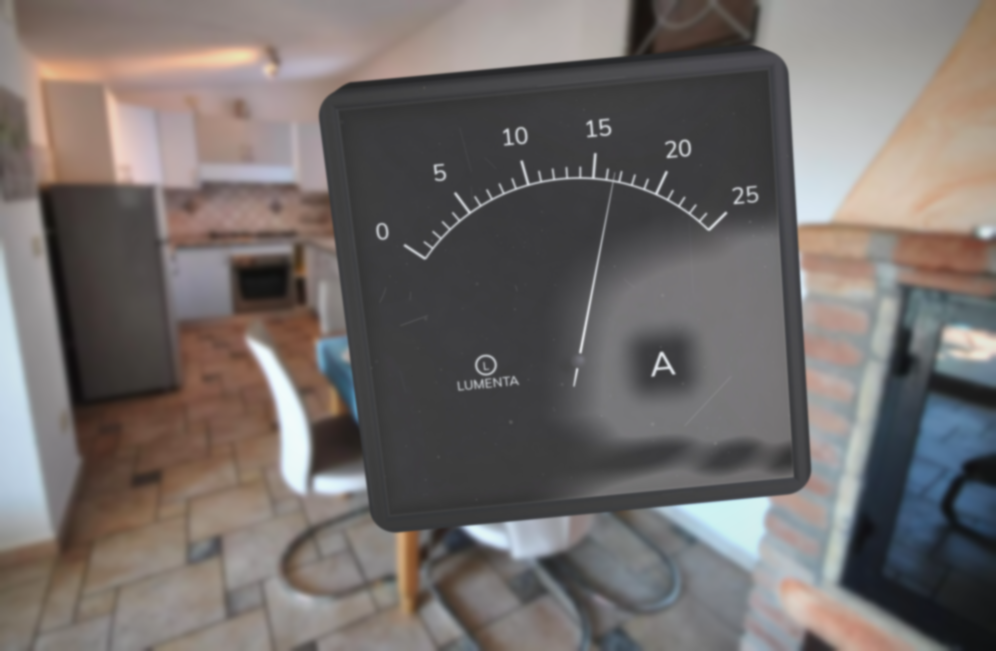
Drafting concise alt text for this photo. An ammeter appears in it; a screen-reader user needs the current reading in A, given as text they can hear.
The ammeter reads 16.5 A
